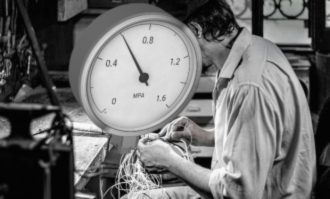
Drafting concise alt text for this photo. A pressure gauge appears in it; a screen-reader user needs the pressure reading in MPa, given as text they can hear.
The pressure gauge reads 0.6 MPa
